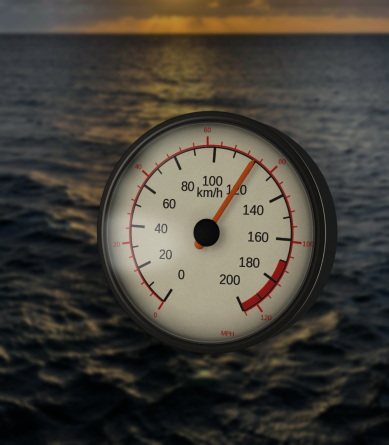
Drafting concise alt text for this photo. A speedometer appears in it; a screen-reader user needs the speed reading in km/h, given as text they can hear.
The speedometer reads 120 km/h
